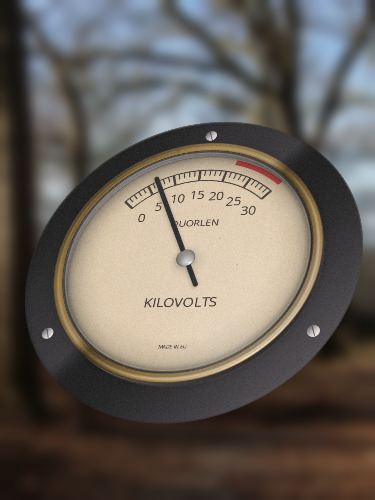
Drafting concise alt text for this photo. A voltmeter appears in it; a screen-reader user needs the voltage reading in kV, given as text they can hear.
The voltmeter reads 7 kV
